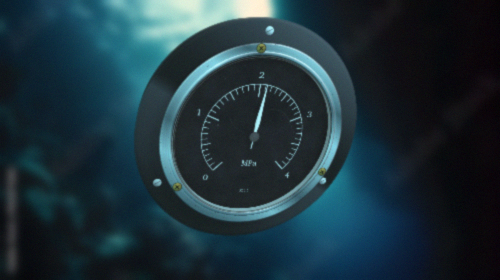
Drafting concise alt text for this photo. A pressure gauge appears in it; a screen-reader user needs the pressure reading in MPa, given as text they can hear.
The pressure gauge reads 2.1 MPa
